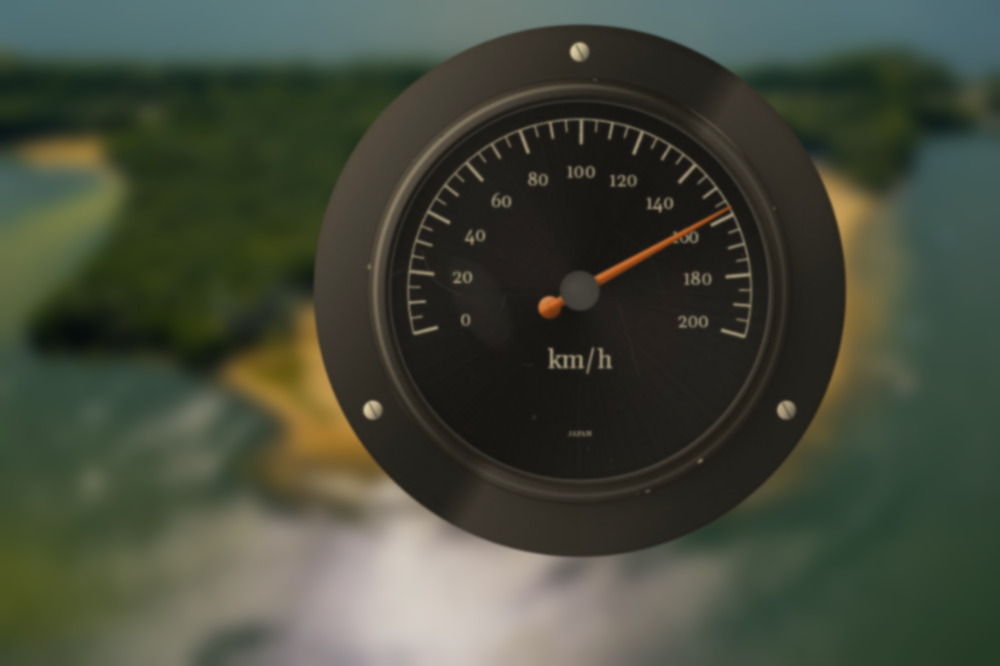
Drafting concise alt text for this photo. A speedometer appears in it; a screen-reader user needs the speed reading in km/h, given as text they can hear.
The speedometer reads 157.5 km/h
